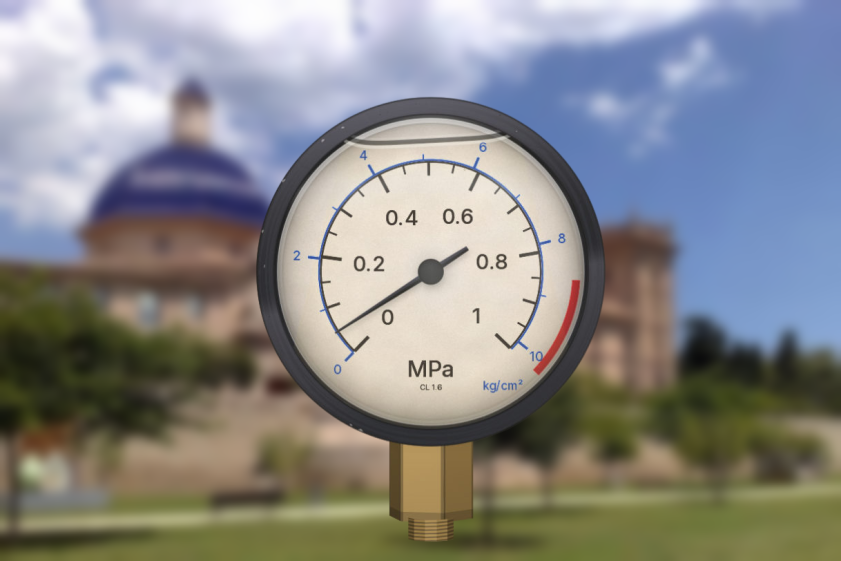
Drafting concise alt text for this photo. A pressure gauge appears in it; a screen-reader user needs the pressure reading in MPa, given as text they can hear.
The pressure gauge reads 0.05 MPa
